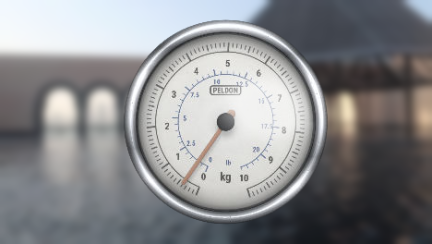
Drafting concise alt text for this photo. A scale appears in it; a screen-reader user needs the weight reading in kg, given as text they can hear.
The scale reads 0.4 kg
